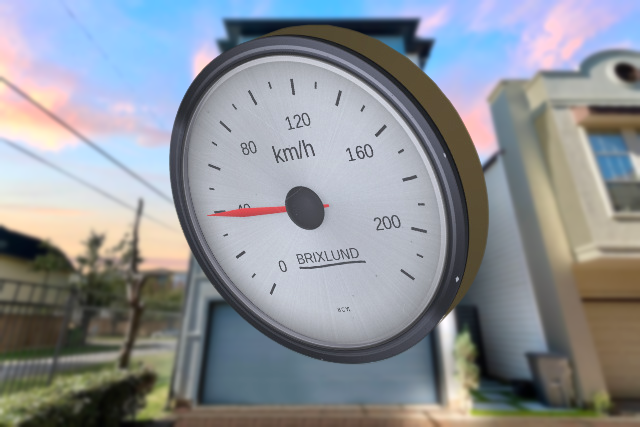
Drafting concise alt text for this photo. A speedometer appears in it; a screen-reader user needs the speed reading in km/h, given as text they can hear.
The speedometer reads 40 km/h
